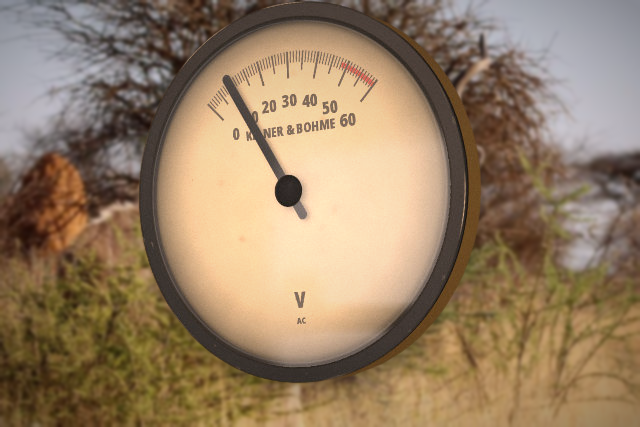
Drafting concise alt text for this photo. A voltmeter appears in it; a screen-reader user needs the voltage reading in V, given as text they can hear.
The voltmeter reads 10 V
